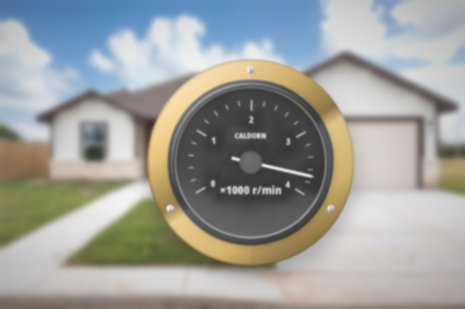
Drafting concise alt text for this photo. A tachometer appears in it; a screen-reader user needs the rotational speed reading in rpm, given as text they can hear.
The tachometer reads 3700 rpm
